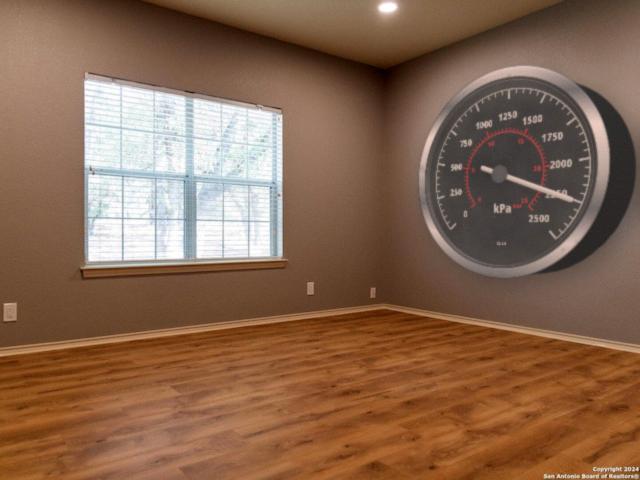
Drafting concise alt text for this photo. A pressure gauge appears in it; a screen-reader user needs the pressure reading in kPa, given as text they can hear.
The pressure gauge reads 2250 kPa
